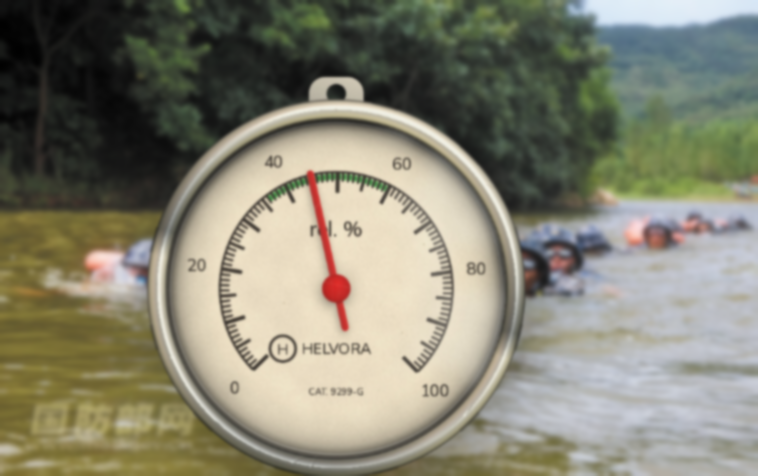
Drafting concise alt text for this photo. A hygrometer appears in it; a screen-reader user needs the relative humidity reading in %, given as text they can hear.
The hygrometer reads 45 %
